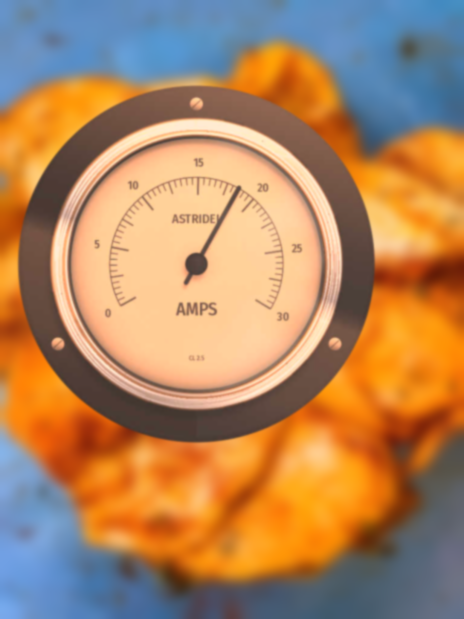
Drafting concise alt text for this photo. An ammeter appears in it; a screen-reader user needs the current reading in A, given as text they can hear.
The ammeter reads 18.5 A
